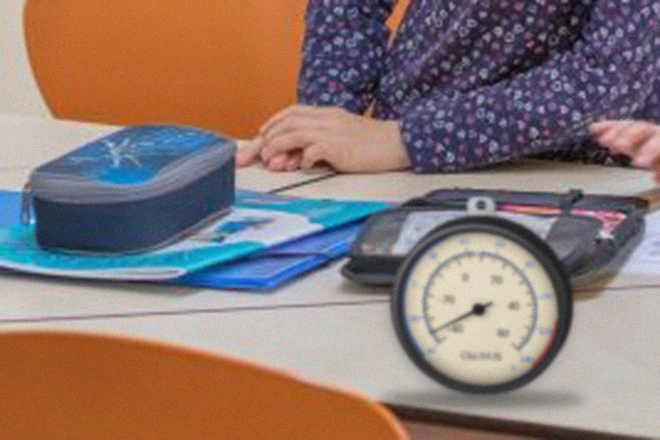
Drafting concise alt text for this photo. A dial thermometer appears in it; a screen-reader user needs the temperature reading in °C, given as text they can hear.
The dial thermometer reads -35 °C
